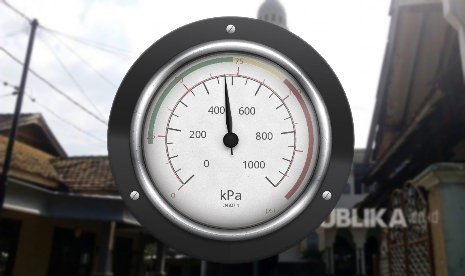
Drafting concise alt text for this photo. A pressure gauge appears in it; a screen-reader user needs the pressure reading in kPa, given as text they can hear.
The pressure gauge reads 475 kPa
